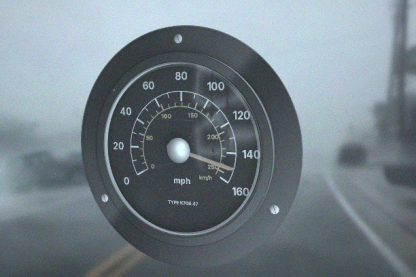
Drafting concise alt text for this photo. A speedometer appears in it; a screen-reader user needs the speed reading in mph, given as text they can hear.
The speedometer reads 150 mph
